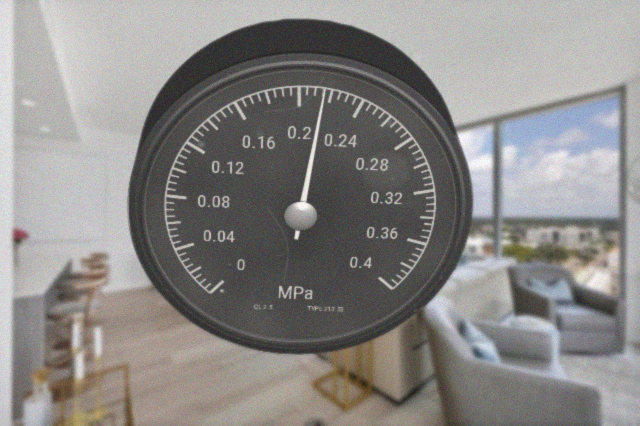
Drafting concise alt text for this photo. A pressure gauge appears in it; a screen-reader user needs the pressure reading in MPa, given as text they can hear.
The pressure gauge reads 0.215 MPa
